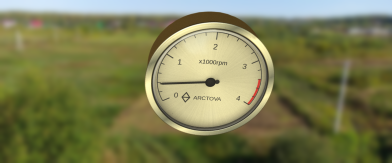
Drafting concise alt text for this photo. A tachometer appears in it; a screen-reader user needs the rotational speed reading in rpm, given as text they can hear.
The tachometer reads 400 rpm
